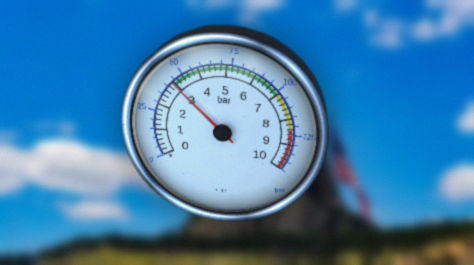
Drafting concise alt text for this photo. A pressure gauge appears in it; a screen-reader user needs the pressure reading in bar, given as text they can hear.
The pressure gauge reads 3 bar
